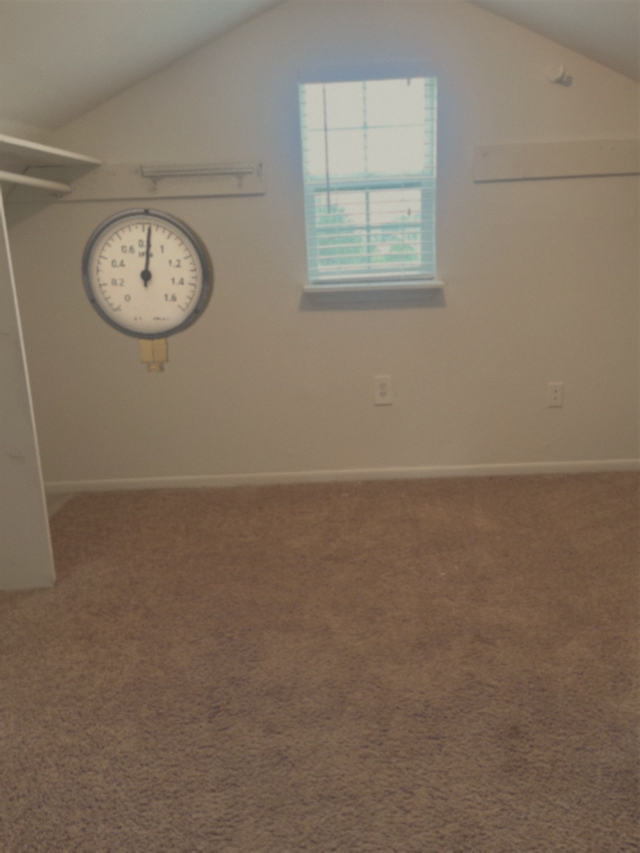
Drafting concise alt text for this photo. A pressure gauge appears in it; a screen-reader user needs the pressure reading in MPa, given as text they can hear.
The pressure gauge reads 0.85 MPa
